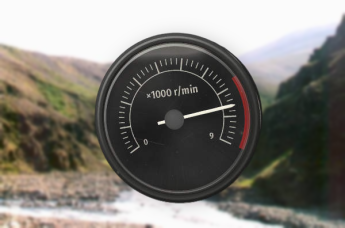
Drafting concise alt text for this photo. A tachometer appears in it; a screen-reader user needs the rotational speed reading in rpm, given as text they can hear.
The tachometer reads 7600 rpm
